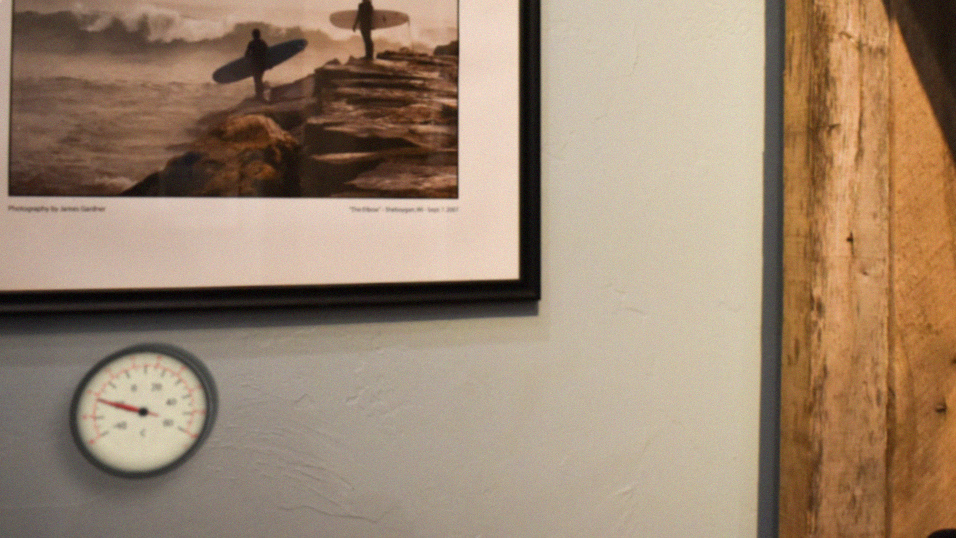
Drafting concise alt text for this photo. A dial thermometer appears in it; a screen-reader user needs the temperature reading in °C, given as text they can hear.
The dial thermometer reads -20 °C
